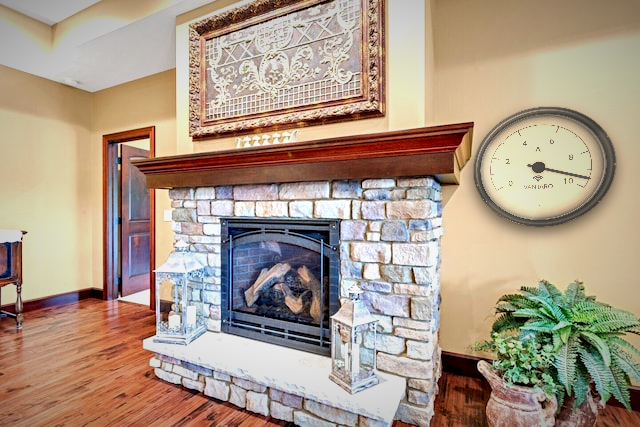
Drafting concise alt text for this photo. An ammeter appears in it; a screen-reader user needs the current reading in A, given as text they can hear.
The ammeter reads 9.5 A
